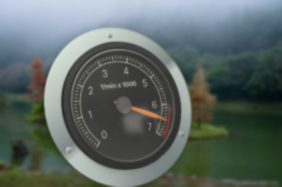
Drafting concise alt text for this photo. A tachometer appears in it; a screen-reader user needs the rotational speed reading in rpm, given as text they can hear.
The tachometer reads 6500 rpm
